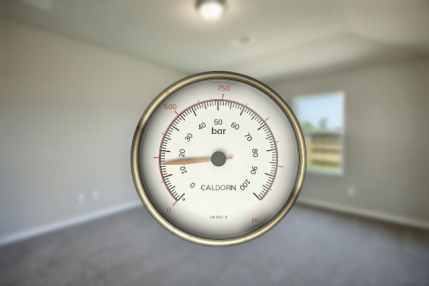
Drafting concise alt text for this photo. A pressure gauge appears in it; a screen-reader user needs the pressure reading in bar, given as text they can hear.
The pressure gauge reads 15 bar
